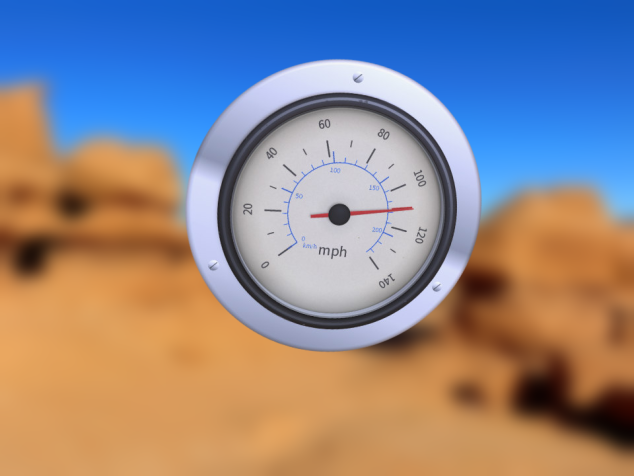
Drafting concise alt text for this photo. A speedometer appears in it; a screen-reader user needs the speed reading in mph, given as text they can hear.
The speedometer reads 110 mph
